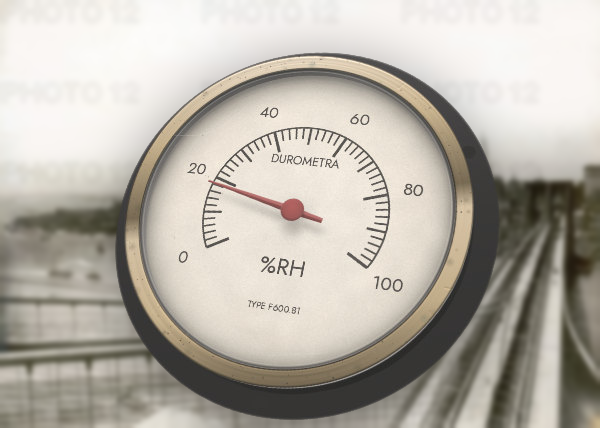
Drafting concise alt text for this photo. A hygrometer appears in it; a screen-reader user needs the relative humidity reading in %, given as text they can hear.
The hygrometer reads 18 %
